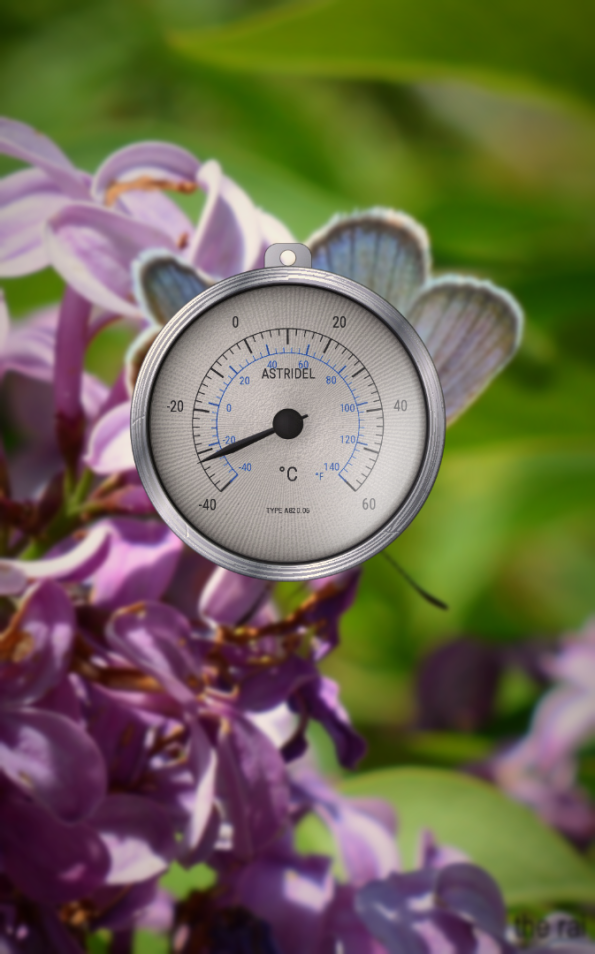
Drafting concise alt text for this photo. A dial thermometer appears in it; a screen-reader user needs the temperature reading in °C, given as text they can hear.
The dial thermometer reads -32 °C
